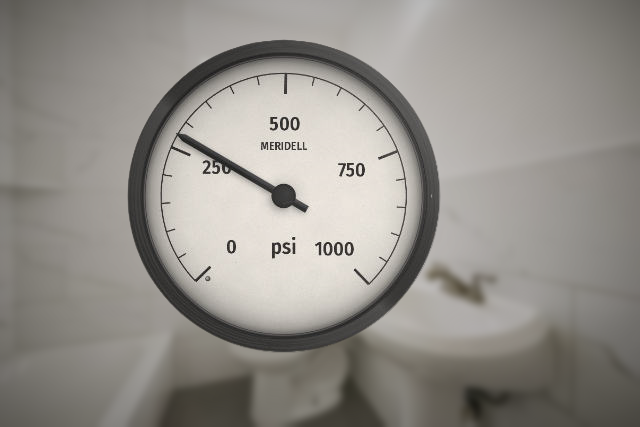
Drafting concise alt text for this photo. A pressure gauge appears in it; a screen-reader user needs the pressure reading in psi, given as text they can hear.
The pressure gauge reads 275 psi
